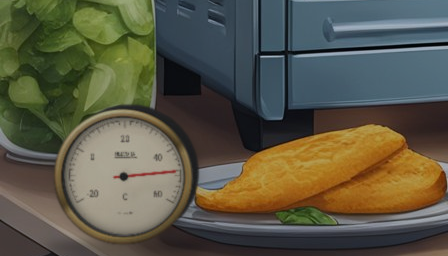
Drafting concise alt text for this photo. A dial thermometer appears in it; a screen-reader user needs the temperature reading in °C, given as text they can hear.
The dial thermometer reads 48 °C
